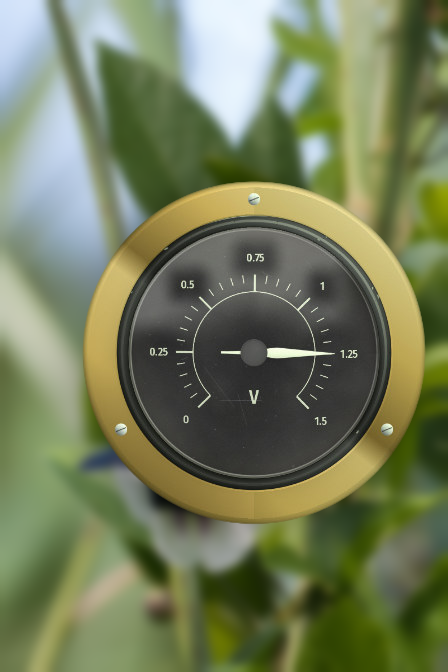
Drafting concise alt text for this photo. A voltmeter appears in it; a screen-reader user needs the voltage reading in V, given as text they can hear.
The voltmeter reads 1.25 V
